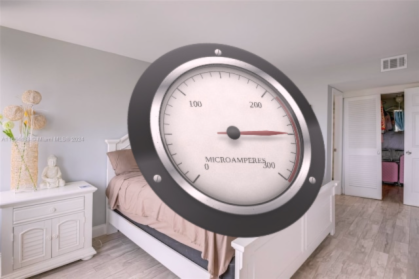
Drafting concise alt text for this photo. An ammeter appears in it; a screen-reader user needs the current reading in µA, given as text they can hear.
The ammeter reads 250 µA
